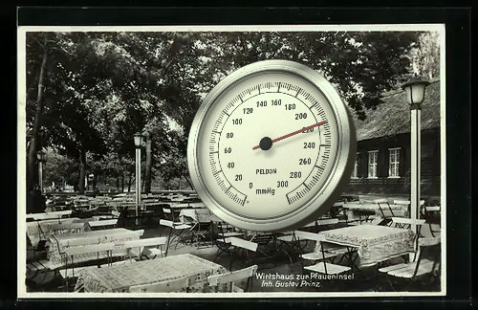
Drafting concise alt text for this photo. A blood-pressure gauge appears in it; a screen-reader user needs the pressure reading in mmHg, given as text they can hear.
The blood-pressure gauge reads 220 mmHg
